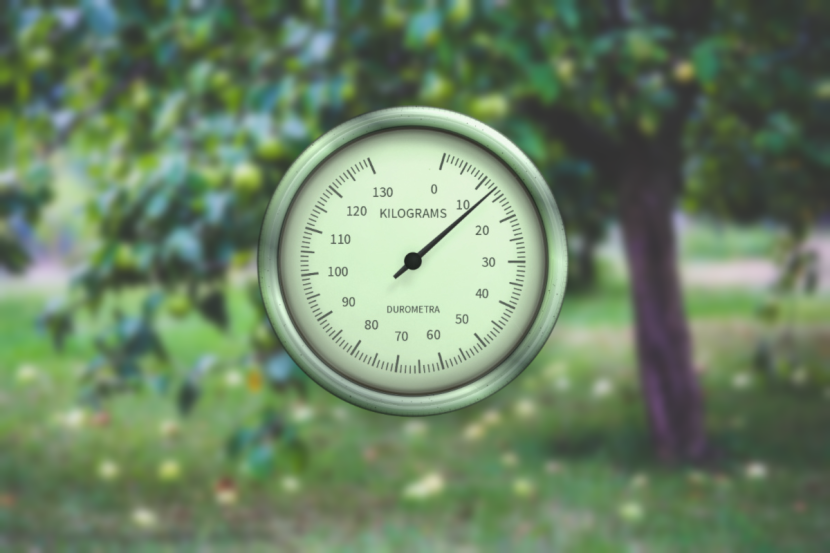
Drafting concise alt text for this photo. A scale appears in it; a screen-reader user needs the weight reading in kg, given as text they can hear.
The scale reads 13 kg
